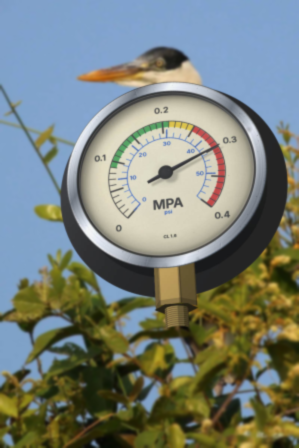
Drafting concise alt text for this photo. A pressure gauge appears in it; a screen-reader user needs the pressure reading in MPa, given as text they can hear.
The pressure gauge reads 0.3 MPa
